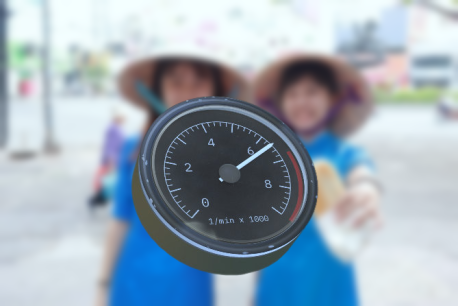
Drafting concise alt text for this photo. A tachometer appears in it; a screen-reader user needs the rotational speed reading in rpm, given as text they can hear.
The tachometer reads 6400 rpm
